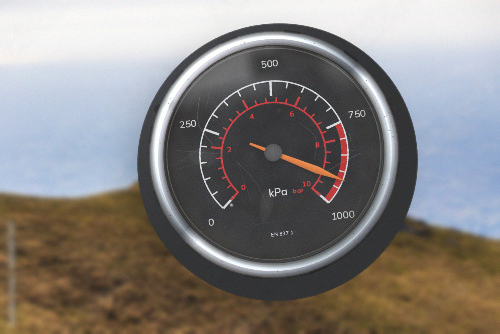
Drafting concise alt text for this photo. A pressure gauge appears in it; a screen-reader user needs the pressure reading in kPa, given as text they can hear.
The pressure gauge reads 925 kPa
